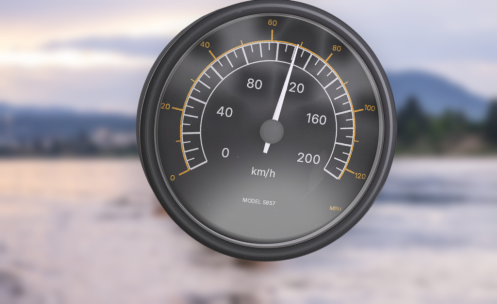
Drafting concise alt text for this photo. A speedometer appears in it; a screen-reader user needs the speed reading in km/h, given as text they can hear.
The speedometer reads 110 km/h
